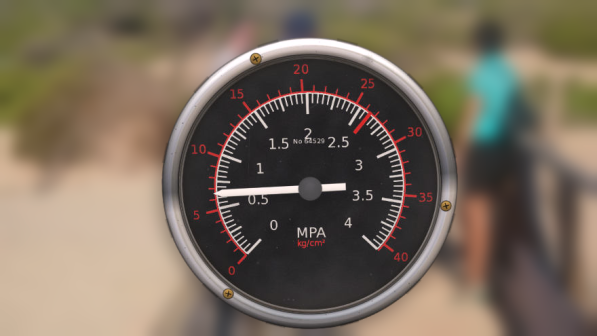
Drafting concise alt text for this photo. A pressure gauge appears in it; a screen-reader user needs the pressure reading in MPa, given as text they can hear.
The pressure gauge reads 0.65 MPa
